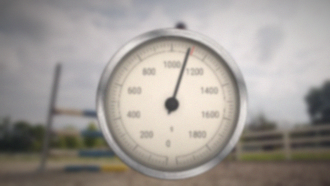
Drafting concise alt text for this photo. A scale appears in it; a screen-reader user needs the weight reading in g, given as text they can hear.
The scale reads 1100 g
